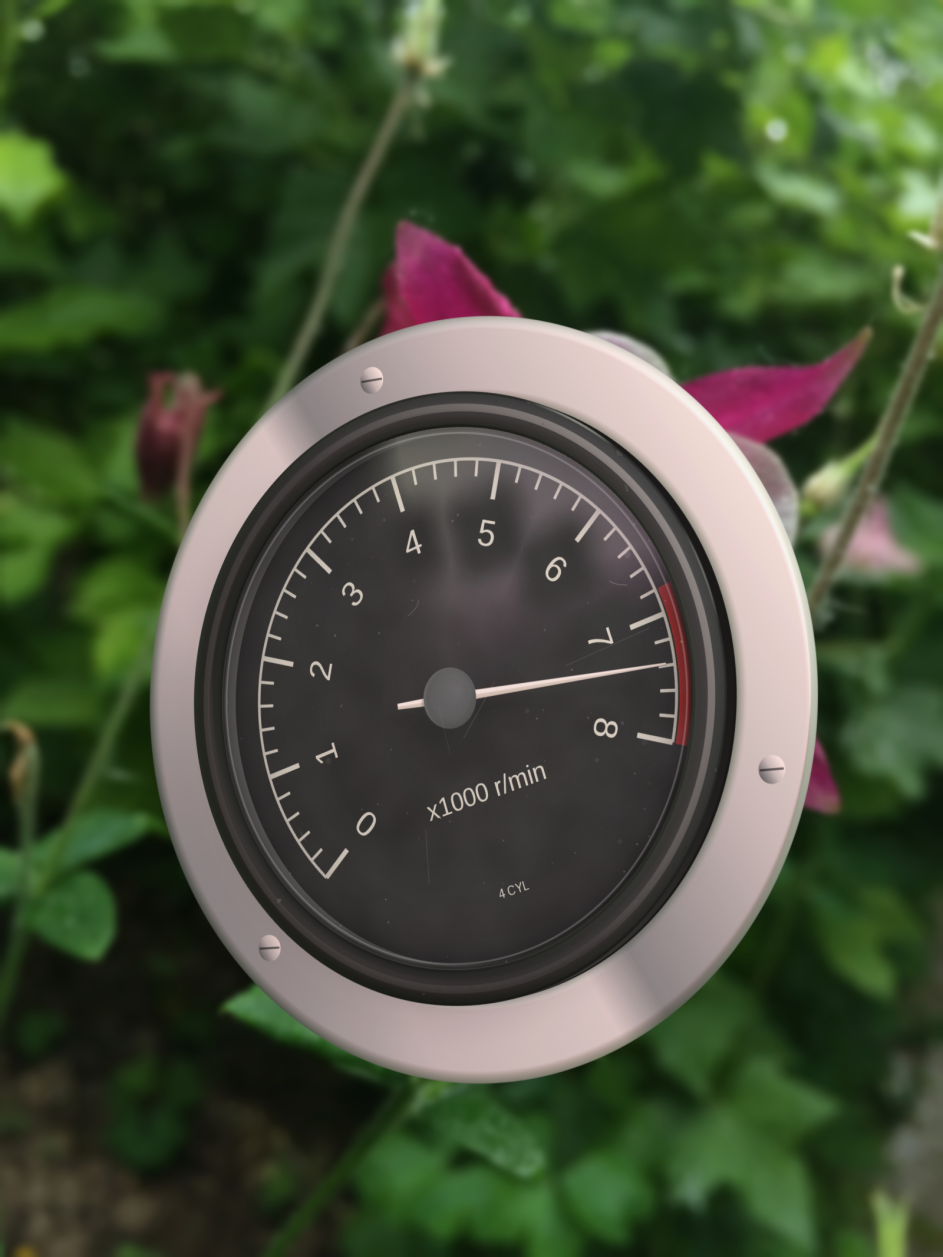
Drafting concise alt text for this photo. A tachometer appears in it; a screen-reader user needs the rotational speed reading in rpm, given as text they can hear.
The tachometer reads 7400 rpm
